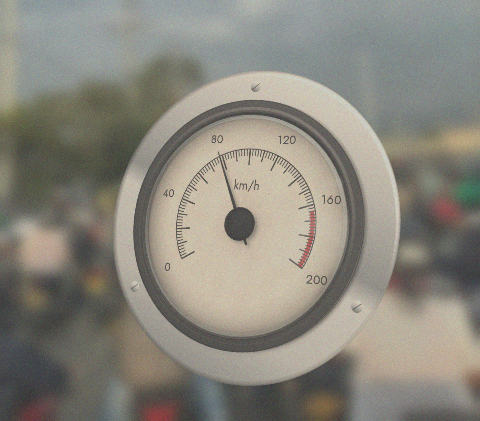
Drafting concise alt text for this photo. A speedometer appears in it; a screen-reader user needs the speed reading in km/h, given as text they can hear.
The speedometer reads 80 km/h
